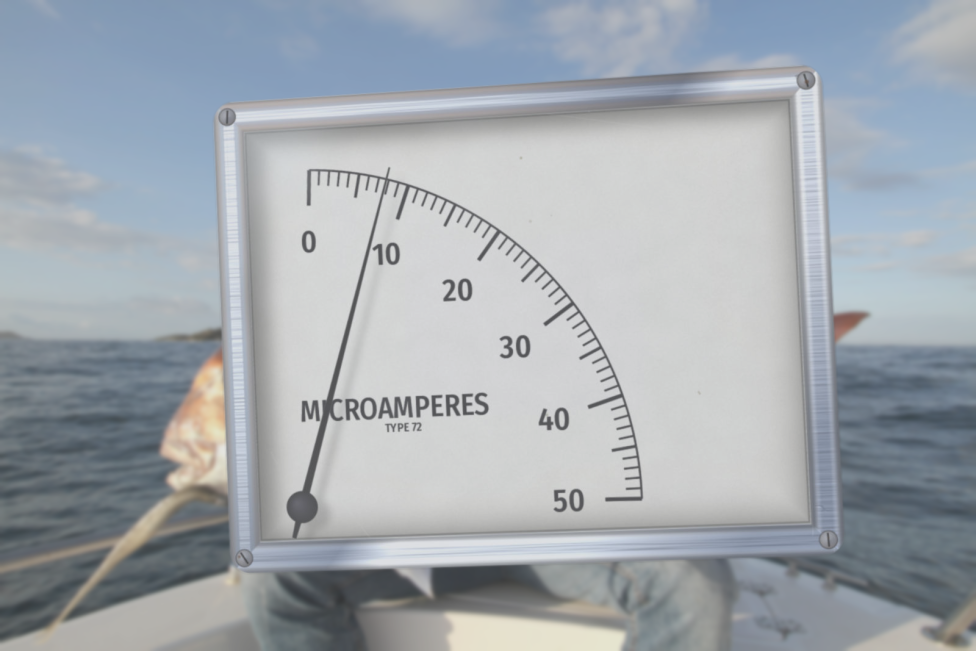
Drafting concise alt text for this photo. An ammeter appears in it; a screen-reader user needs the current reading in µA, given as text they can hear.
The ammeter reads 8 µA
